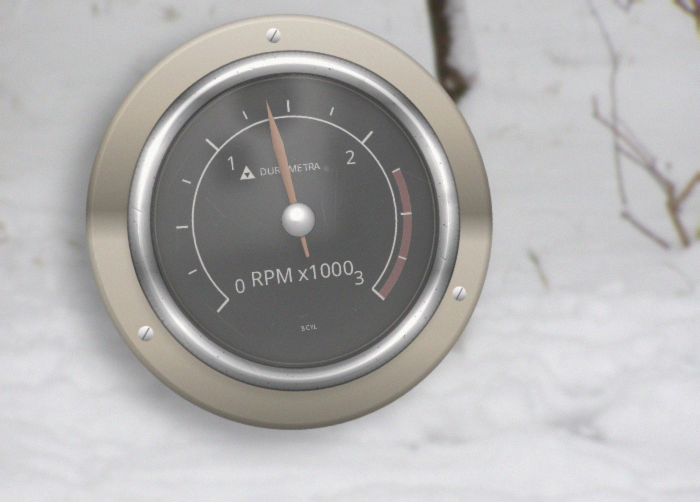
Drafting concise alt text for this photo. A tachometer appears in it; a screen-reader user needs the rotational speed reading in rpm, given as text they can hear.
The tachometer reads 1375 rpm
